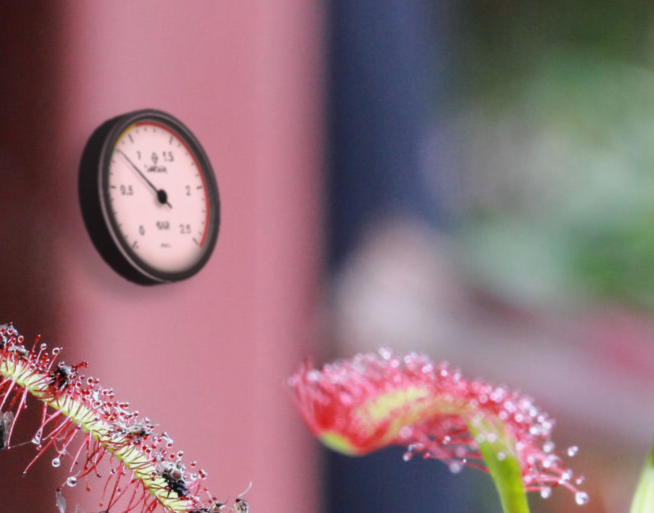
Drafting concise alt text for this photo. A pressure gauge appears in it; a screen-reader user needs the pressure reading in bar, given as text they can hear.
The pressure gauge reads 0.8 bar
